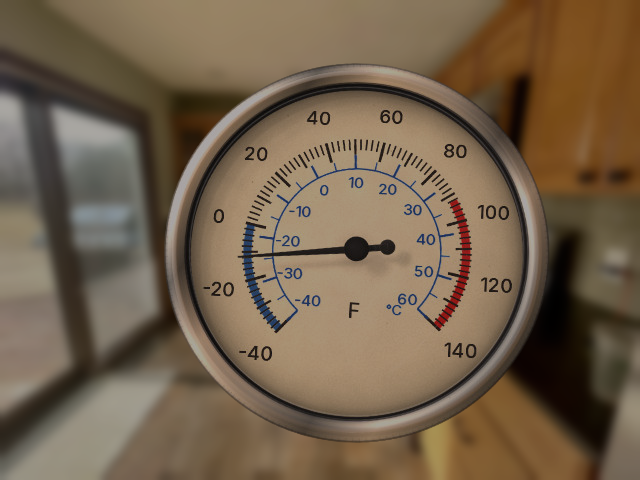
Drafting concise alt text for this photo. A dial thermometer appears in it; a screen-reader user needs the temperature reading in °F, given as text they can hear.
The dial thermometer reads -12 °F
